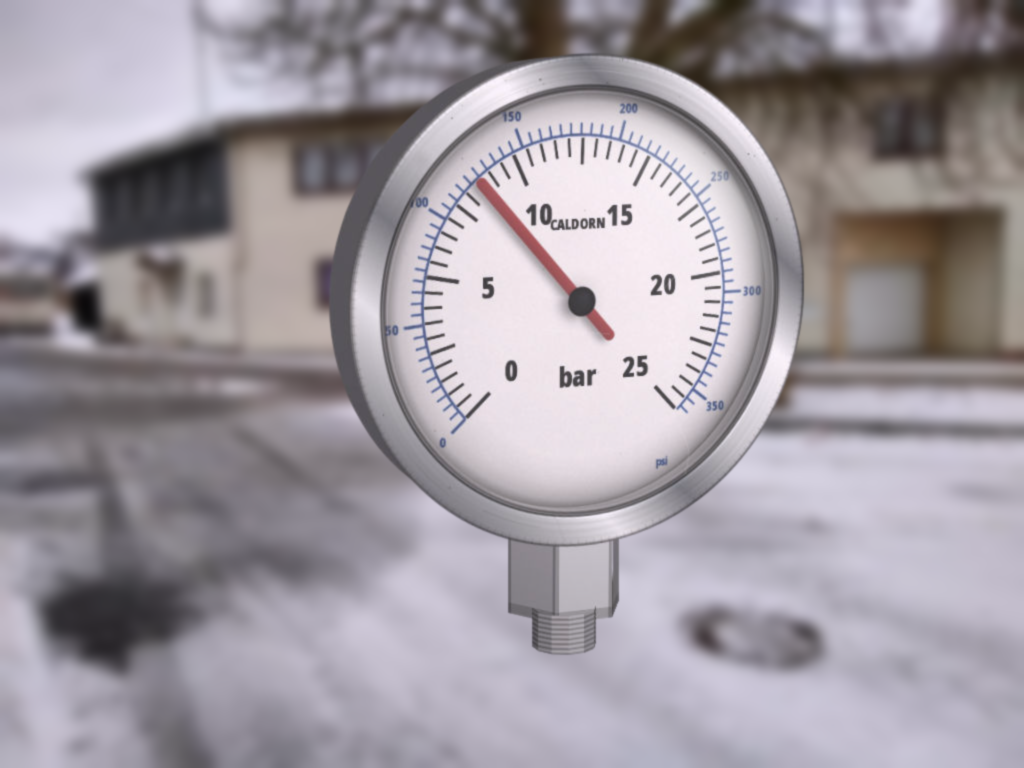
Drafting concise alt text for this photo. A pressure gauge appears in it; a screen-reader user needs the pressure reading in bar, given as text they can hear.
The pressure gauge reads 8.5 bar
